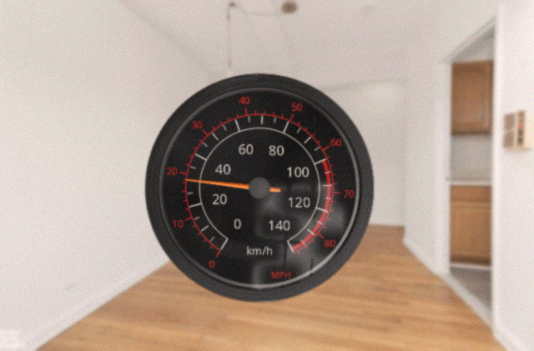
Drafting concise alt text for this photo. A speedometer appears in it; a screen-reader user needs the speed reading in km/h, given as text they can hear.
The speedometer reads 30 km/h
